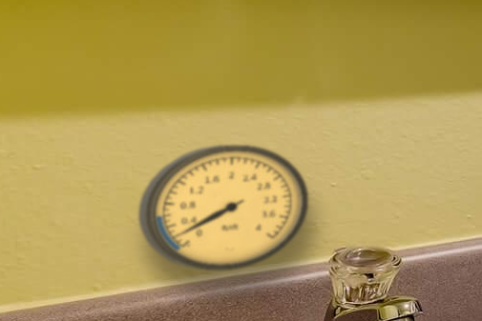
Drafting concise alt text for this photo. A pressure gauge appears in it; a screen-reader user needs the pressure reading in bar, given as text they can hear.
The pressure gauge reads 0.2 bar
